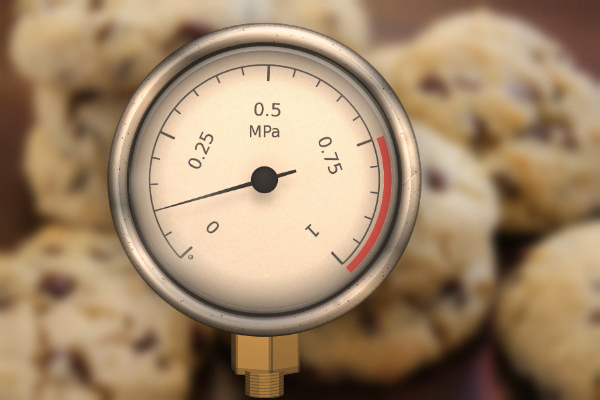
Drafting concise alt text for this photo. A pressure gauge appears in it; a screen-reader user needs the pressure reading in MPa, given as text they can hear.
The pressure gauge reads 0.1 MPa
